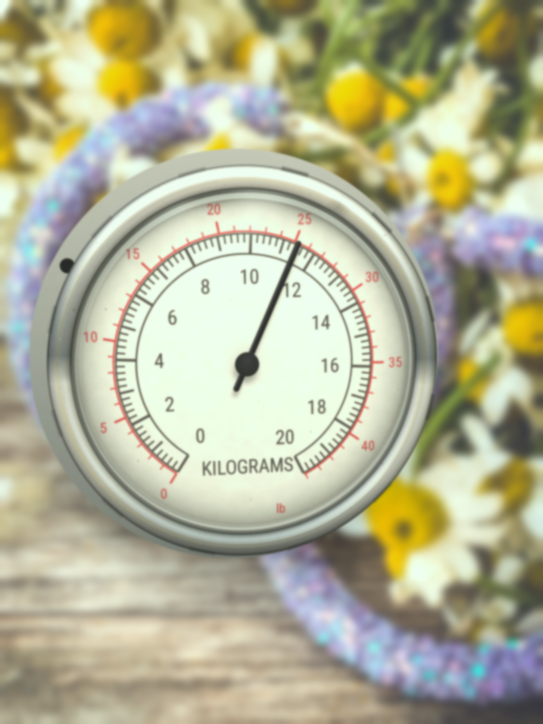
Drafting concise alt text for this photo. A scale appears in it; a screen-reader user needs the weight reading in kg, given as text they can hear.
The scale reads 11.4 kg
